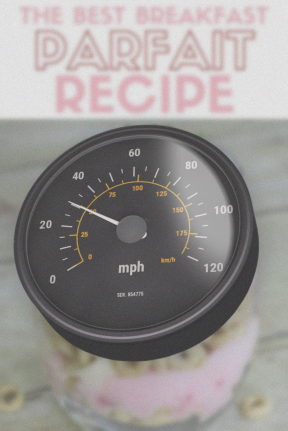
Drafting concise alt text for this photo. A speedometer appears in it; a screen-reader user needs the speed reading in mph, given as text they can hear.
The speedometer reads 30 mph
